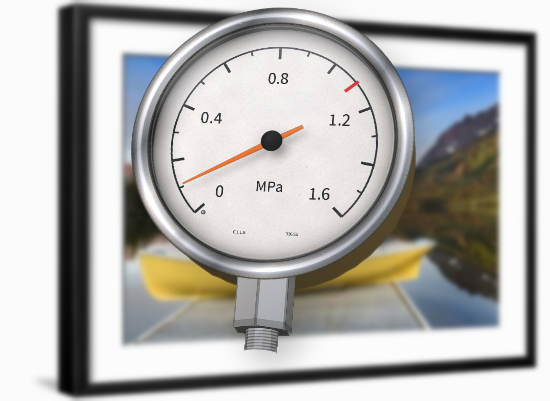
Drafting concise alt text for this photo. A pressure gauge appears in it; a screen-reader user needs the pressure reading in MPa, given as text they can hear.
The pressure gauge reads 0.1 MPa
